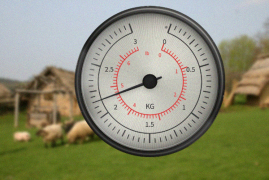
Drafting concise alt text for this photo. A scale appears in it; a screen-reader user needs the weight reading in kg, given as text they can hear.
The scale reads 2.15 kg
